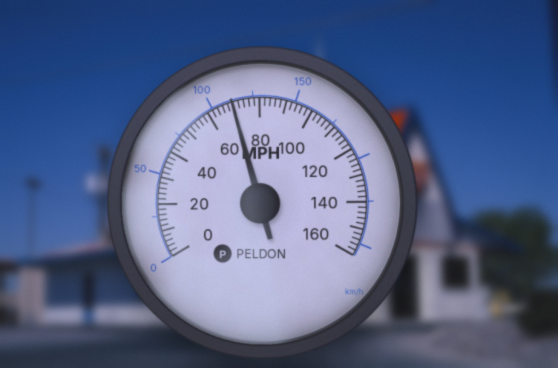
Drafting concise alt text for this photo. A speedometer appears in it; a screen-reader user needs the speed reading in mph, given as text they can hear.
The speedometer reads 70 mph
